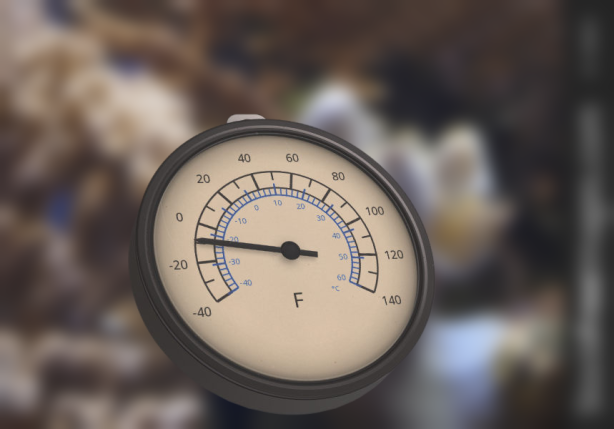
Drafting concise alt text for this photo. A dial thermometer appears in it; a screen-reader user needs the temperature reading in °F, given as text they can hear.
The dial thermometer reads -10 °F
